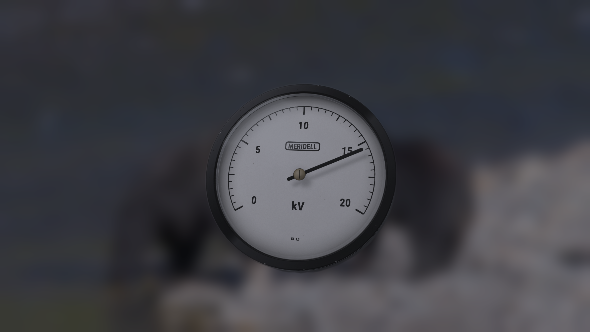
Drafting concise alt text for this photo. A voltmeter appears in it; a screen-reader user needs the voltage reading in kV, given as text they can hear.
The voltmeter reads 15.5 kV
